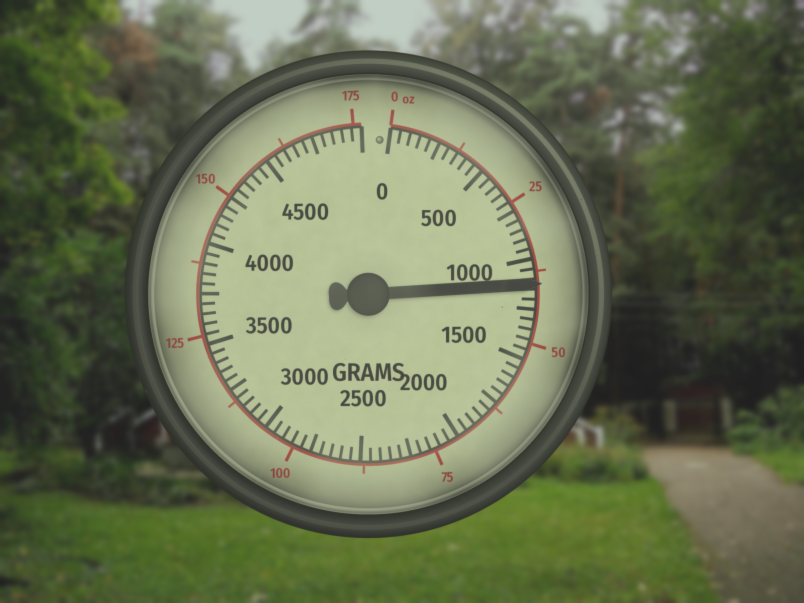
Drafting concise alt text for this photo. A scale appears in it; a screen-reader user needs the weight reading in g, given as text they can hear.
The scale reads 1125 g
